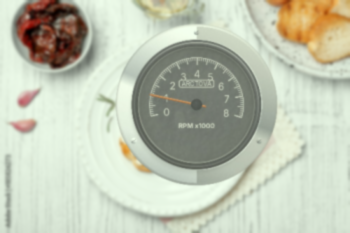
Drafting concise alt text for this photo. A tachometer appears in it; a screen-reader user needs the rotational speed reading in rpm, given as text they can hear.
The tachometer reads 1000 rpm
